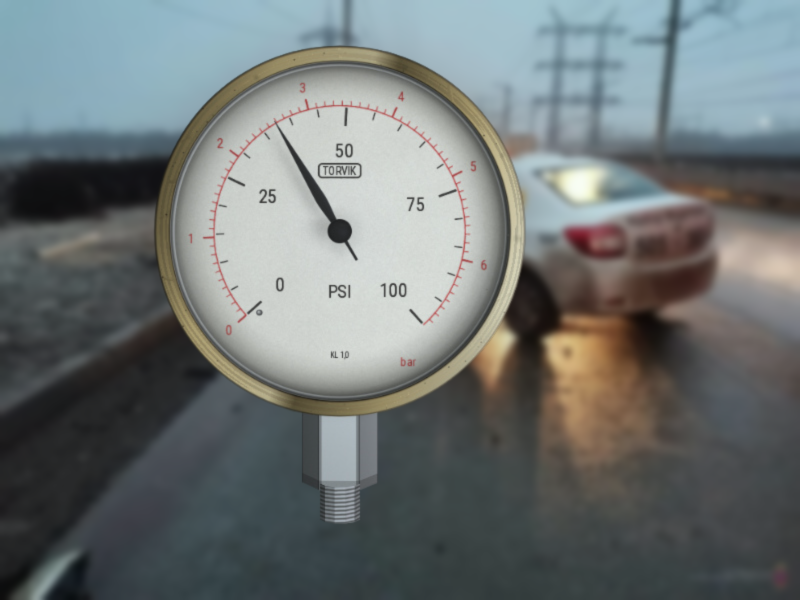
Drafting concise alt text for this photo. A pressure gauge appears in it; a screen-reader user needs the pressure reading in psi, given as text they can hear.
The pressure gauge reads 37.5 psi
